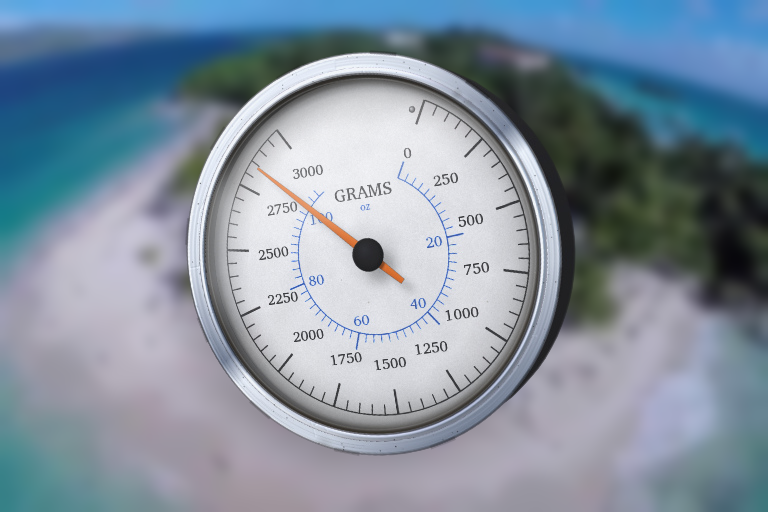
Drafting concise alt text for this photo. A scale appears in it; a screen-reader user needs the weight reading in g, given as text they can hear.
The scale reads 2850 g
